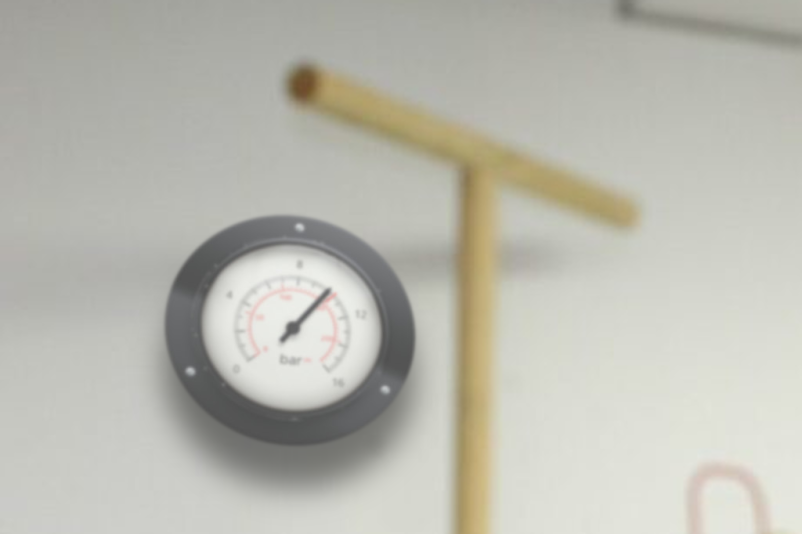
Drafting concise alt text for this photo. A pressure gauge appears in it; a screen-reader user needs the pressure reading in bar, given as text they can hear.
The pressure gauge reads 10 bar
